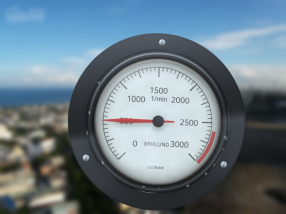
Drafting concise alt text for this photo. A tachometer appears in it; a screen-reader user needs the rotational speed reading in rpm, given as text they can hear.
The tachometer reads 500 rpm
